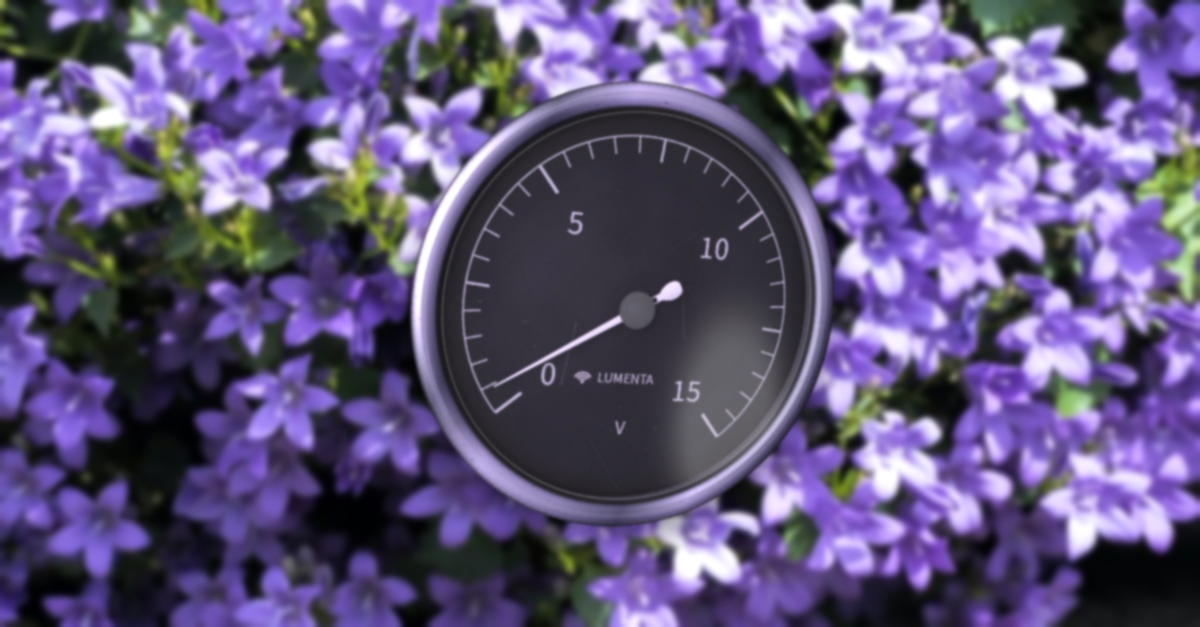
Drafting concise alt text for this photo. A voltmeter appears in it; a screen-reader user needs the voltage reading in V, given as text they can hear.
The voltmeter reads 0.5 V
